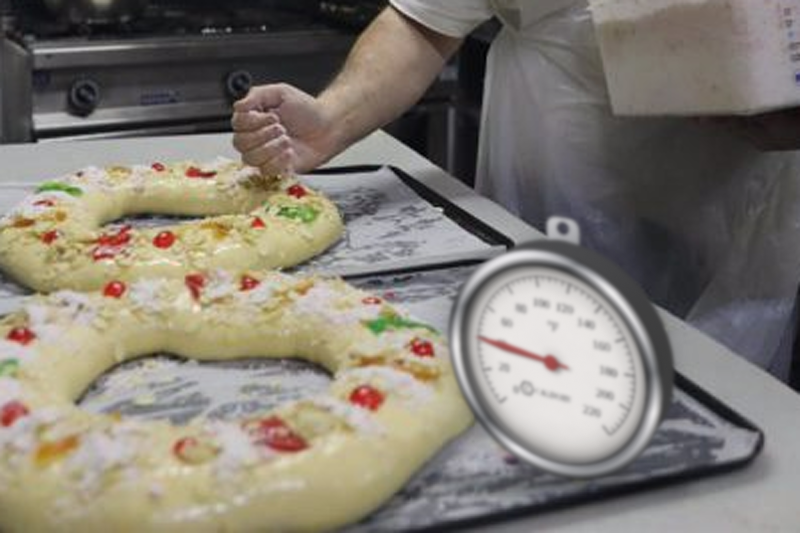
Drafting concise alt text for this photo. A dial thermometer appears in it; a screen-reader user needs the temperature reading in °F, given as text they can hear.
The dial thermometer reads 40 °F
